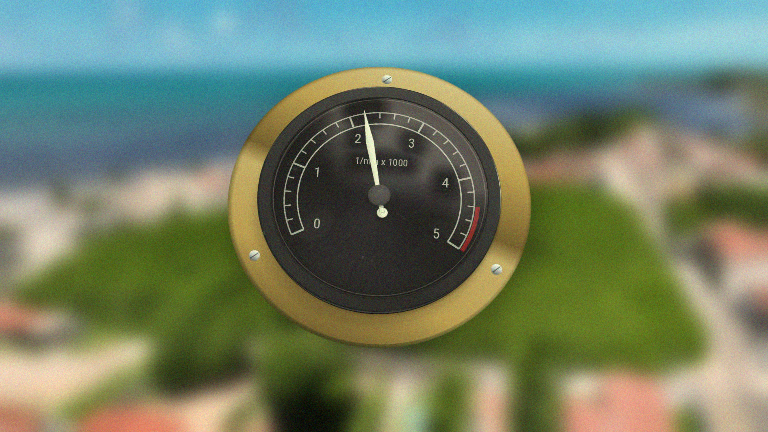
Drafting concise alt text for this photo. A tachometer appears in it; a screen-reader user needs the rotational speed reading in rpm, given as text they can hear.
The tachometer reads 2200 rpm
